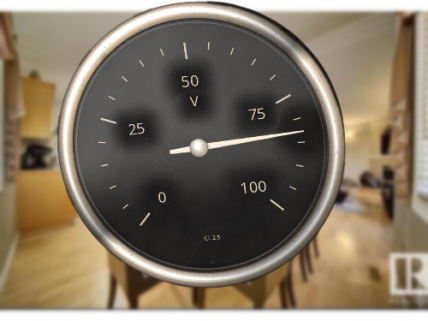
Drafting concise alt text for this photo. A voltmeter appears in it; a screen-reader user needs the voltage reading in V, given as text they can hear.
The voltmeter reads 82.5 V
